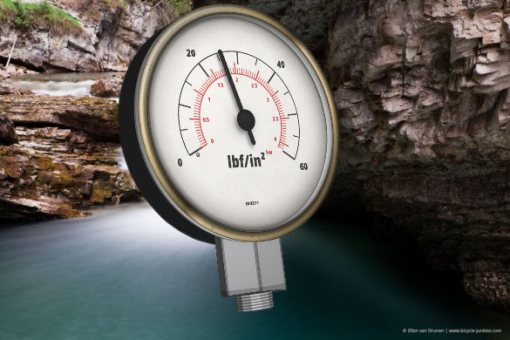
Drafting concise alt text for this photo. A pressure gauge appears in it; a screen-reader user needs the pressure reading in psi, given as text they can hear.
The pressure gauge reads 25 psi
